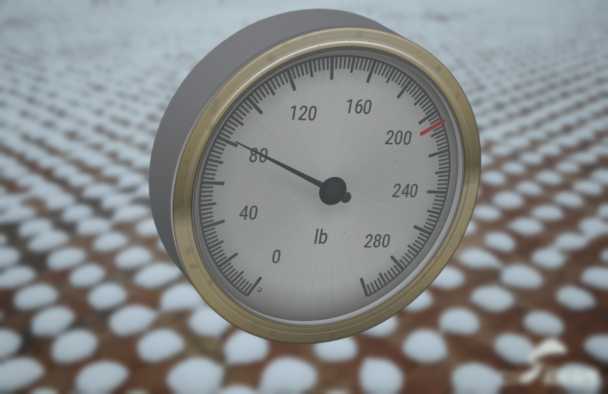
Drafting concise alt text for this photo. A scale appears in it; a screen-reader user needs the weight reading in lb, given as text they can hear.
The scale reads 82 lb
